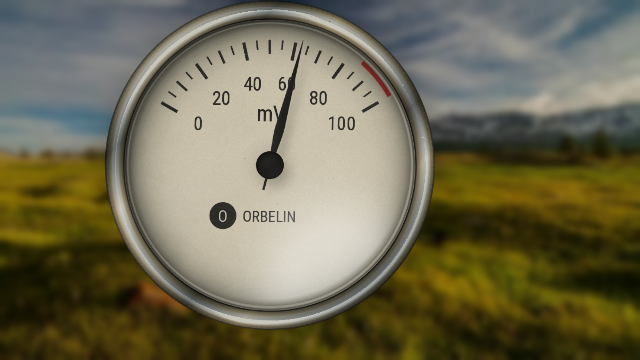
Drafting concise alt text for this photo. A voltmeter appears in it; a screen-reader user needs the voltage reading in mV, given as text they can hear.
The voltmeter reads 62.5 mV
